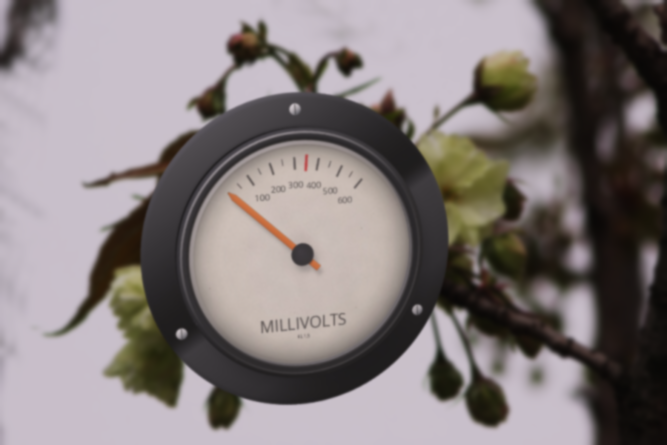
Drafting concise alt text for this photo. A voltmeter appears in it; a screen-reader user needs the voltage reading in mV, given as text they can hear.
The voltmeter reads 0 mV
